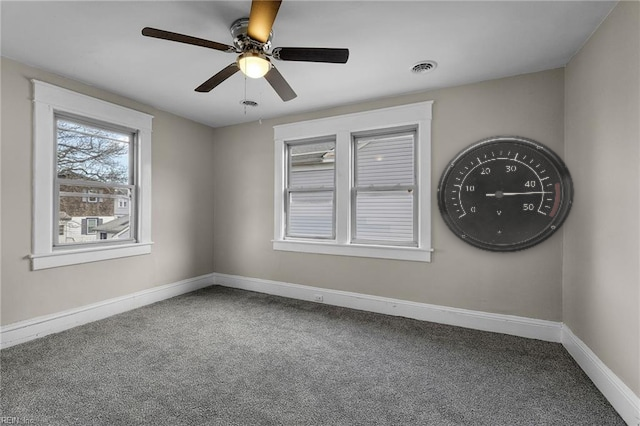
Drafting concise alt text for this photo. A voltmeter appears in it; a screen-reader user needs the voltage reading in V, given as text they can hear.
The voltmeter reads 44 V
